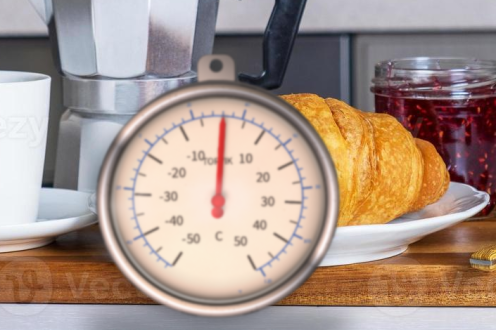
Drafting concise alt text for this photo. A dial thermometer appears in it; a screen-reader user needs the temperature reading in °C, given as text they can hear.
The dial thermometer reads 0 °C
